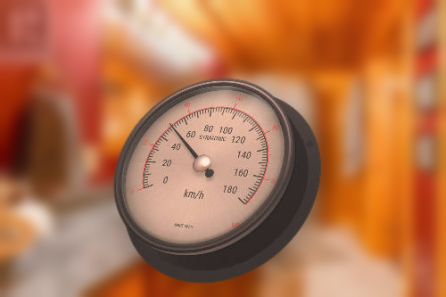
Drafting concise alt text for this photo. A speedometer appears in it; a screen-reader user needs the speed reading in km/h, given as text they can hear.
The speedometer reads 50 km/h
